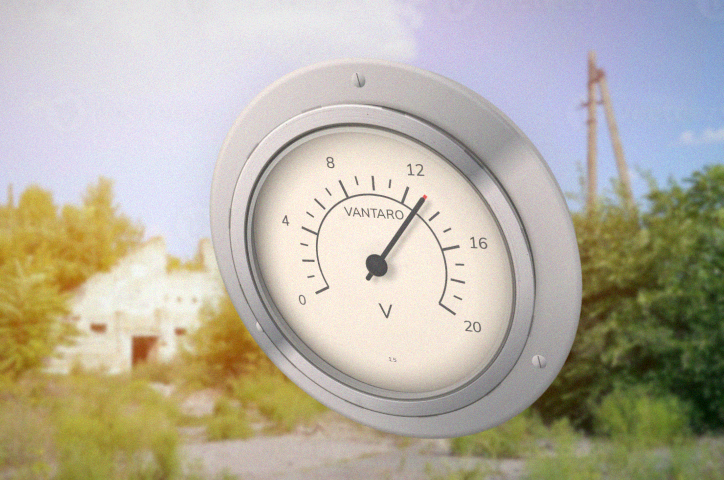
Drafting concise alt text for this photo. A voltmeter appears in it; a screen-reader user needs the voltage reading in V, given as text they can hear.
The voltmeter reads 13 V
